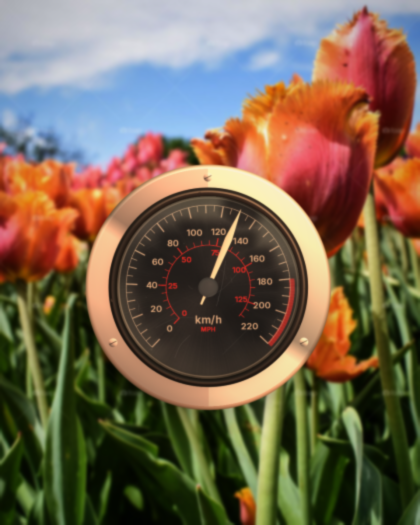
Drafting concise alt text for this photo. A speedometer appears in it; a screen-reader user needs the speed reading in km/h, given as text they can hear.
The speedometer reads 130 km/h
